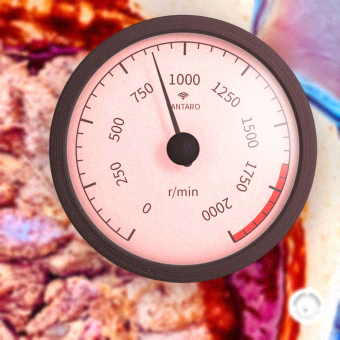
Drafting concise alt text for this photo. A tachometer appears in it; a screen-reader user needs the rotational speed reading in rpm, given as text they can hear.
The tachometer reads 875 rpm
